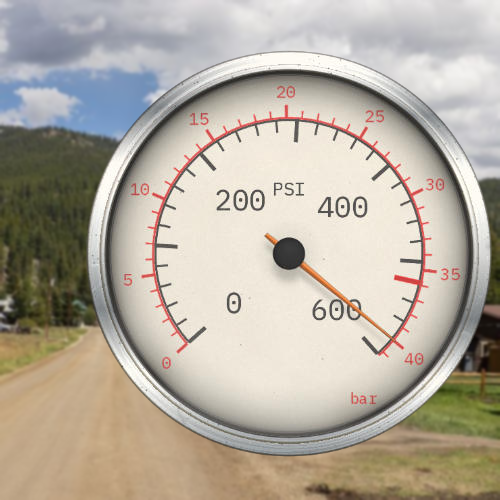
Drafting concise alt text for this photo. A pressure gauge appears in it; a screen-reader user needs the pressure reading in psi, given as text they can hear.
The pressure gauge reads 580 psi
